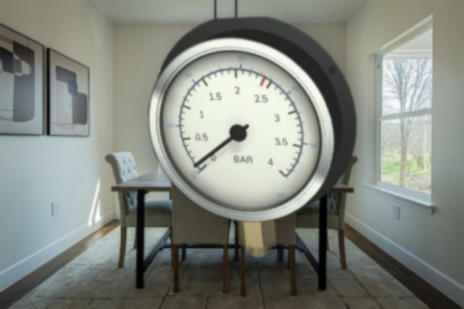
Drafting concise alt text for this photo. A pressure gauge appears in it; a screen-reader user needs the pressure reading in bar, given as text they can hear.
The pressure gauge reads 0.1 bar
